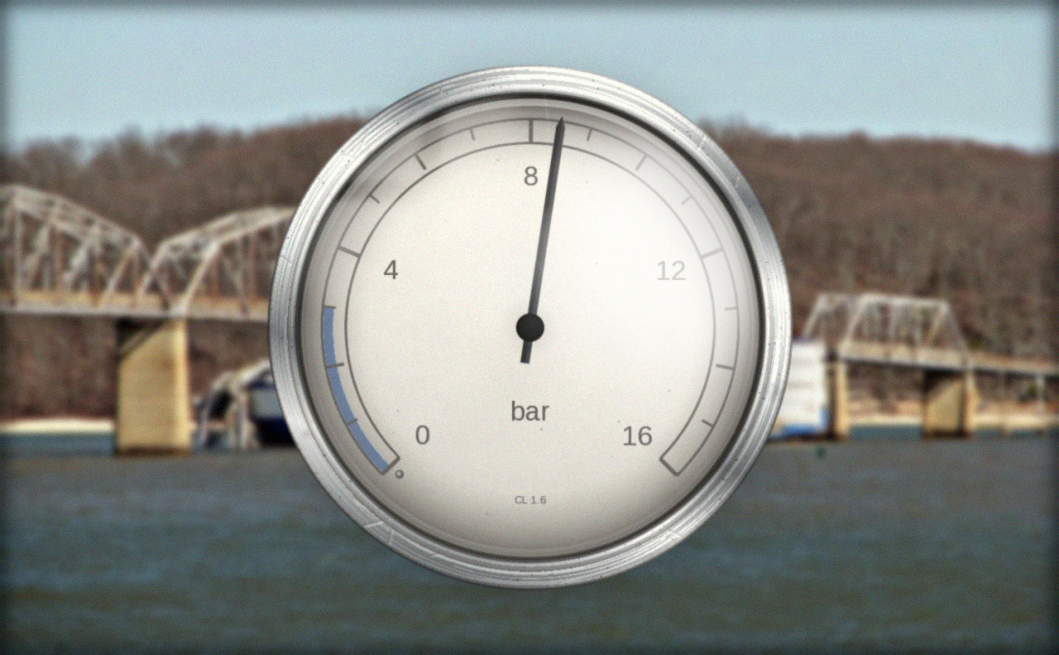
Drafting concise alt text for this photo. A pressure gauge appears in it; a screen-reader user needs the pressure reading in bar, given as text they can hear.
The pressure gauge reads 8.5 bar
